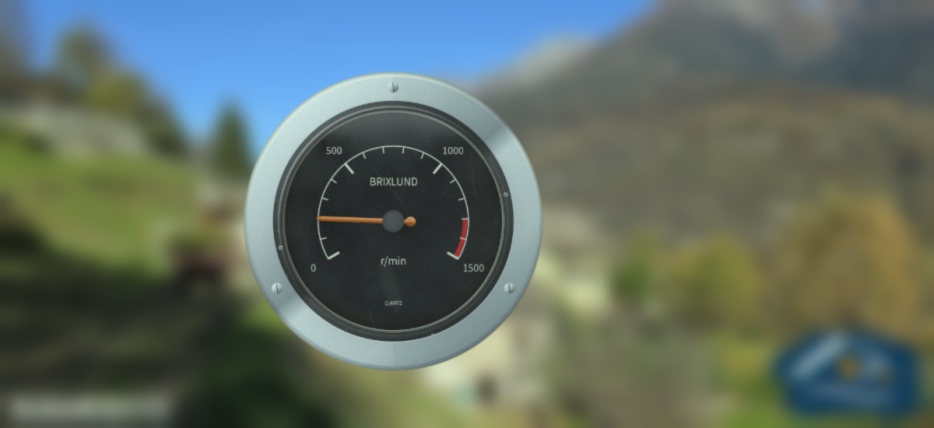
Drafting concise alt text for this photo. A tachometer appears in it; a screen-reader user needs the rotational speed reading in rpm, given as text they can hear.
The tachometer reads 200 rpm
